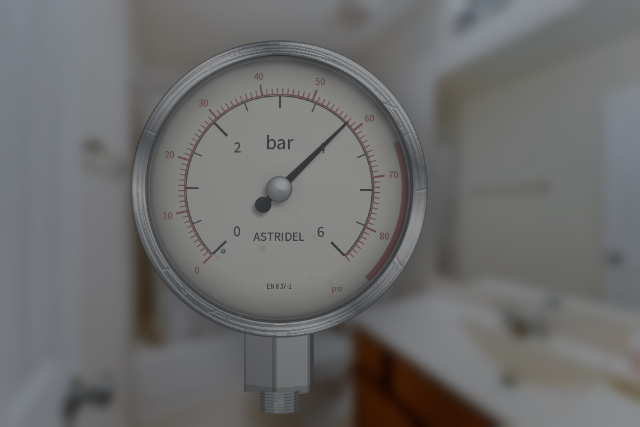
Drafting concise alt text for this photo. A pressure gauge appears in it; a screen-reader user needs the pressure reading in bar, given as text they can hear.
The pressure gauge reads 4 bar
